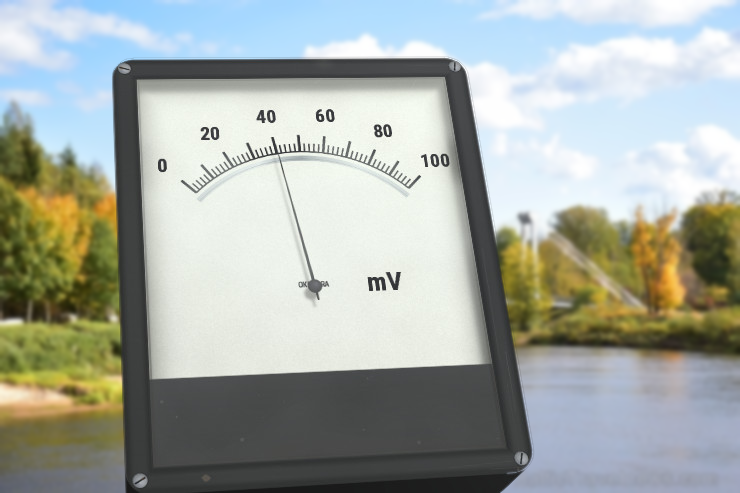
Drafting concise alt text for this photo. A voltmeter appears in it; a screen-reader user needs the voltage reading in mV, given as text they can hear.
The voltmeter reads 40 mV
